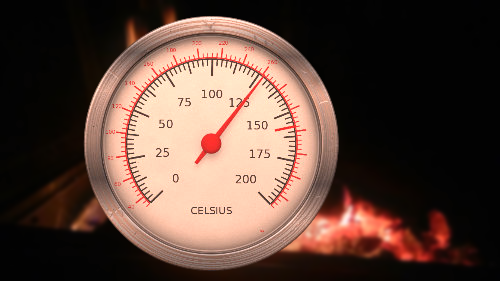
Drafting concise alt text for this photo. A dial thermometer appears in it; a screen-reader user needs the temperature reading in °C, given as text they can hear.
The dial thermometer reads 127.5 °C
